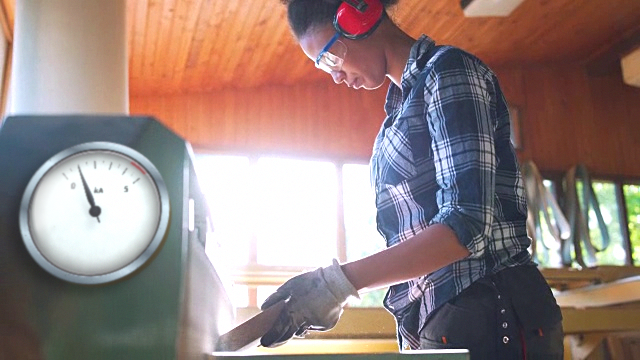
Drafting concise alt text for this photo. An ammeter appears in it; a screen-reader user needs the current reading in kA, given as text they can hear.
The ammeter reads 1 kA
